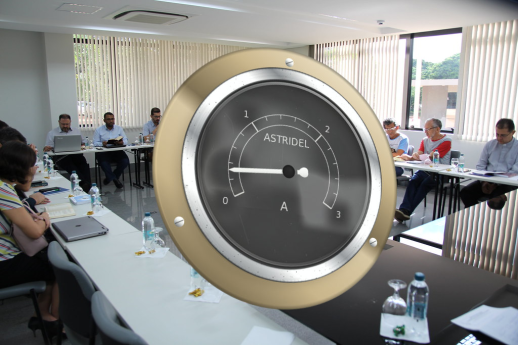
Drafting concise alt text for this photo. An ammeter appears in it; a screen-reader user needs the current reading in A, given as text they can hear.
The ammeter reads 0.3 A
